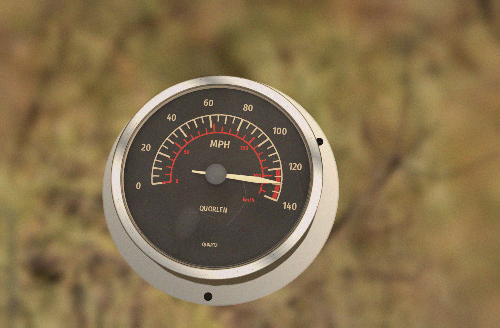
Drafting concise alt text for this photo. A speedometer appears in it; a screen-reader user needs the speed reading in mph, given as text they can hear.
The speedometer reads 130 mph
